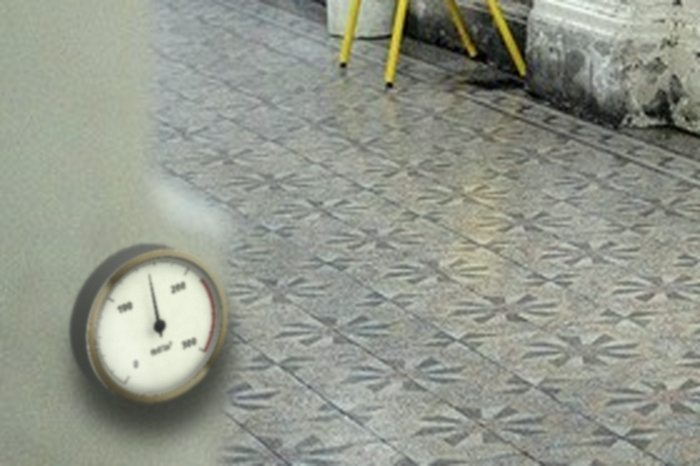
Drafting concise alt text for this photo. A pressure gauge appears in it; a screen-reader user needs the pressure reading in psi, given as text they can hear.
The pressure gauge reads 150 psi
